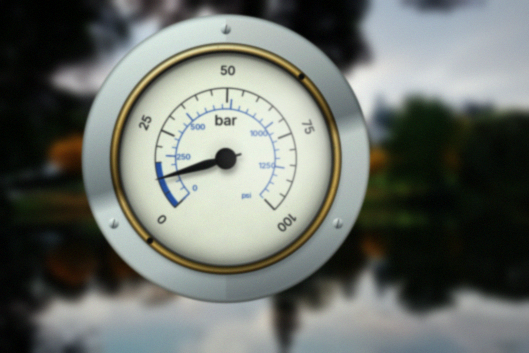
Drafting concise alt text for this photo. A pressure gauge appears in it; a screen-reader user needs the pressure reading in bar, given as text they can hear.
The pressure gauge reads 10 bar
